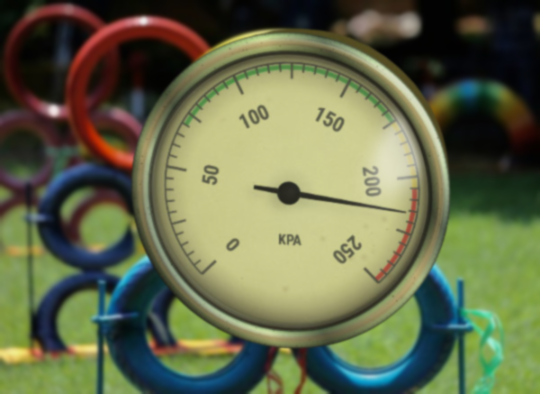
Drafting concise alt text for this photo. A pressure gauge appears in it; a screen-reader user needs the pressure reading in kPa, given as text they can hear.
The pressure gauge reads 215 kPa
